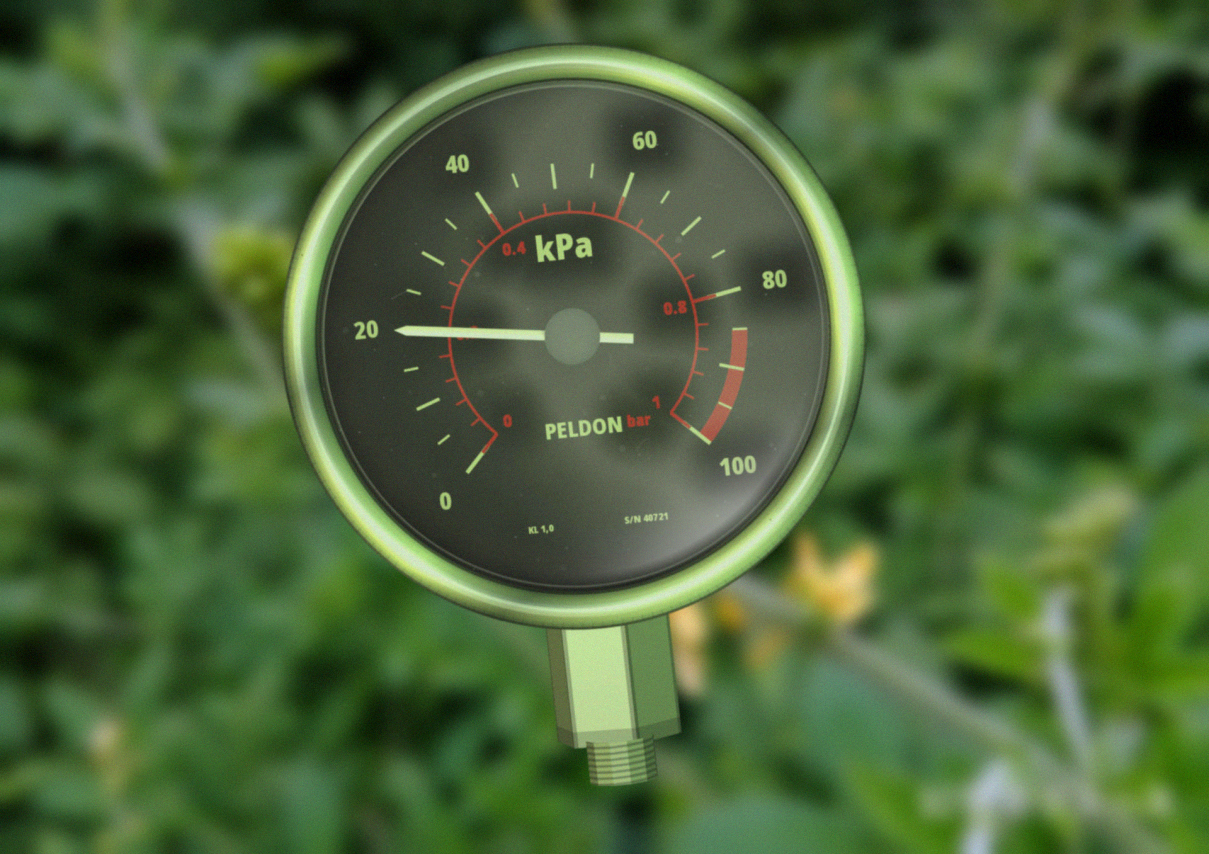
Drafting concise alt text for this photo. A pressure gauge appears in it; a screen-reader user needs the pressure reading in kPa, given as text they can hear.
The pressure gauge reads 20 kPa
